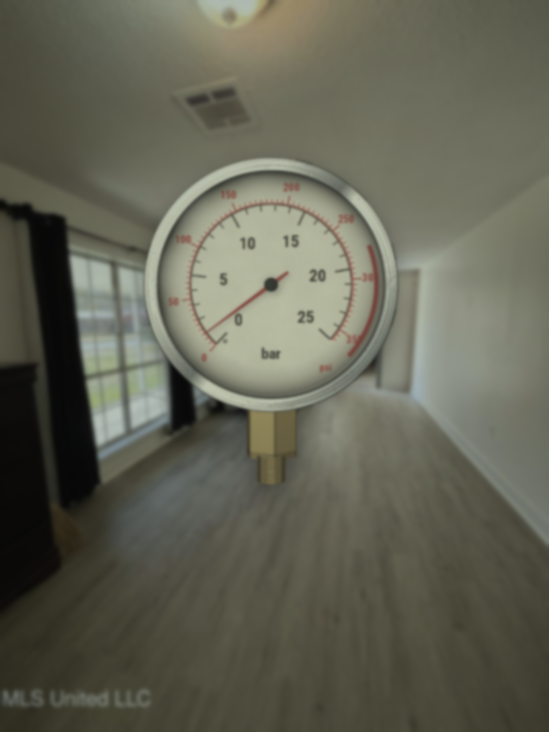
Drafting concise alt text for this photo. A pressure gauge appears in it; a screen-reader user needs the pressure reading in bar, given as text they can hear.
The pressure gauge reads 1 bar
